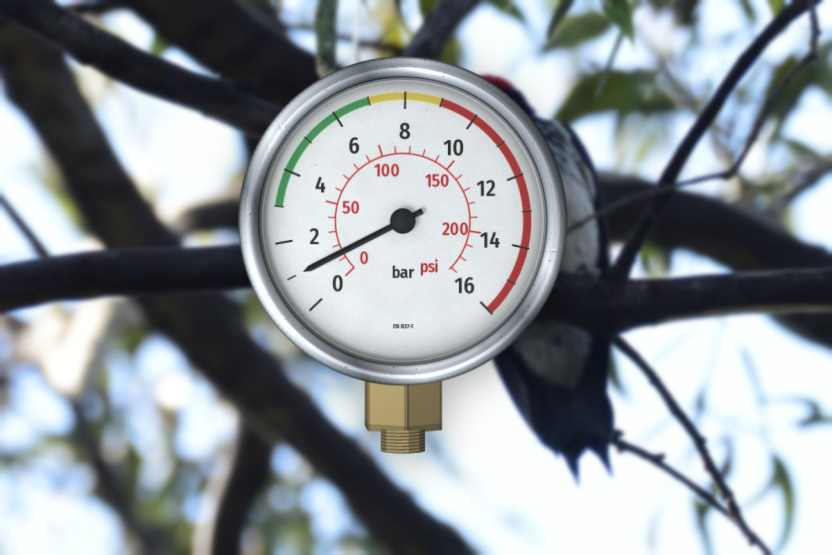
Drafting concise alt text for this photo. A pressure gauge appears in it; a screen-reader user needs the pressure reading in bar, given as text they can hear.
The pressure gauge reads 1 bar
